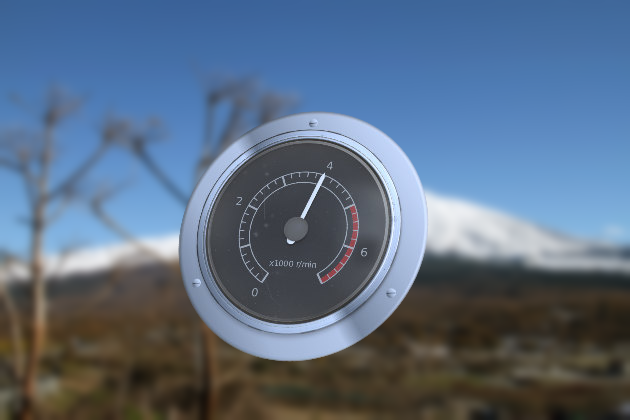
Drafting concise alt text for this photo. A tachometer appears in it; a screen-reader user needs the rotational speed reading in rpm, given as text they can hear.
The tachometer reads 4000 rpm
